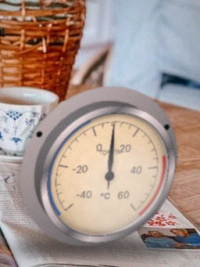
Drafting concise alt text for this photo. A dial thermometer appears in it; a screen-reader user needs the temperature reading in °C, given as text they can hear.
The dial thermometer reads 8 °C
